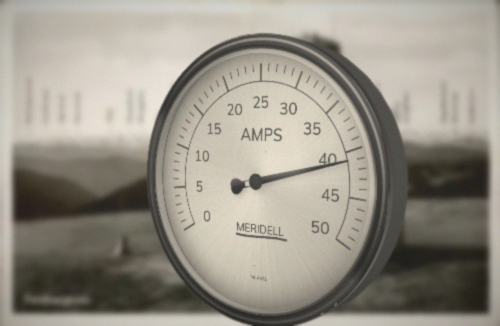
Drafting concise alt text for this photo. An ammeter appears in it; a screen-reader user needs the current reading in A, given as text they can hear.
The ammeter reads 41 A
